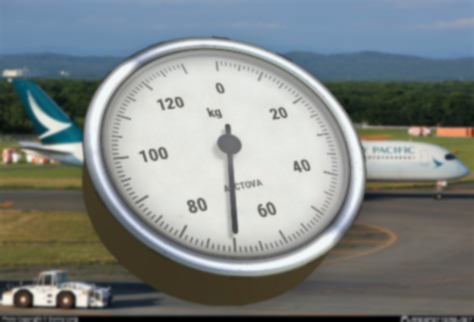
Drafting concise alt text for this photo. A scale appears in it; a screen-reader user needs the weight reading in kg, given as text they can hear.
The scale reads 70 kg
